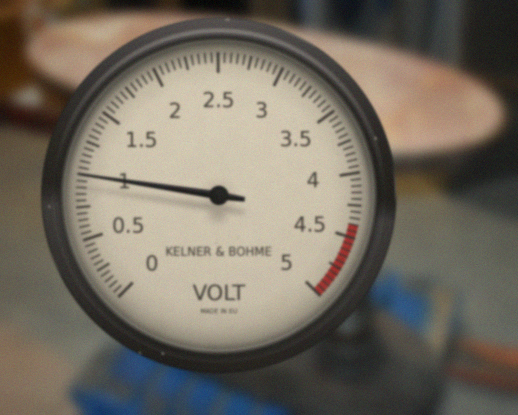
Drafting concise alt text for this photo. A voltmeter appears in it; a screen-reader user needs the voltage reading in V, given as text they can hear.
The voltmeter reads 1 V
